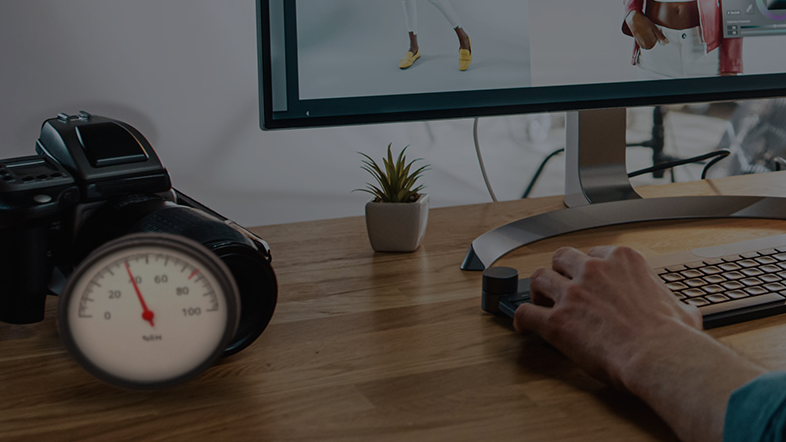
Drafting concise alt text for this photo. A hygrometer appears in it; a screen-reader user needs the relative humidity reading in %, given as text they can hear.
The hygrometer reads 40 %
